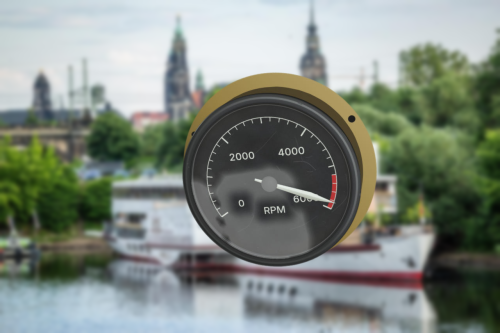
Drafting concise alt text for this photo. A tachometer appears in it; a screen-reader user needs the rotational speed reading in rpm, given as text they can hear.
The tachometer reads 5800 rpm
